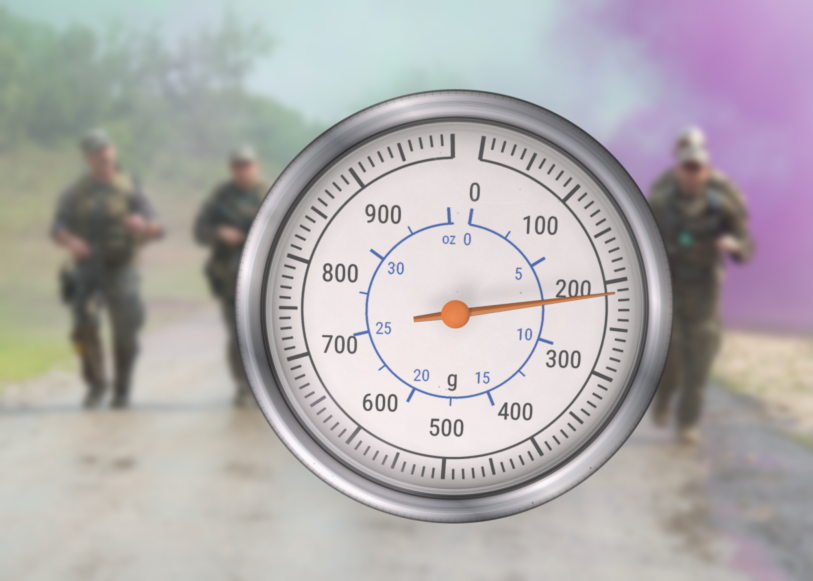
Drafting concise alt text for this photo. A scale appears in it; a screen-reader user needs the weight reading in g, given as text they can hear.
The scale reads 210 g
